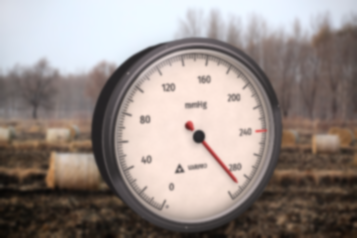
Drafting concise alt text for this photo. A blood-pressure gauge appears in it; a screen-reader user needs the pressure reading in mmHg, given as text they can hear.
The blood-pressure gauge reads 290 mmHg
